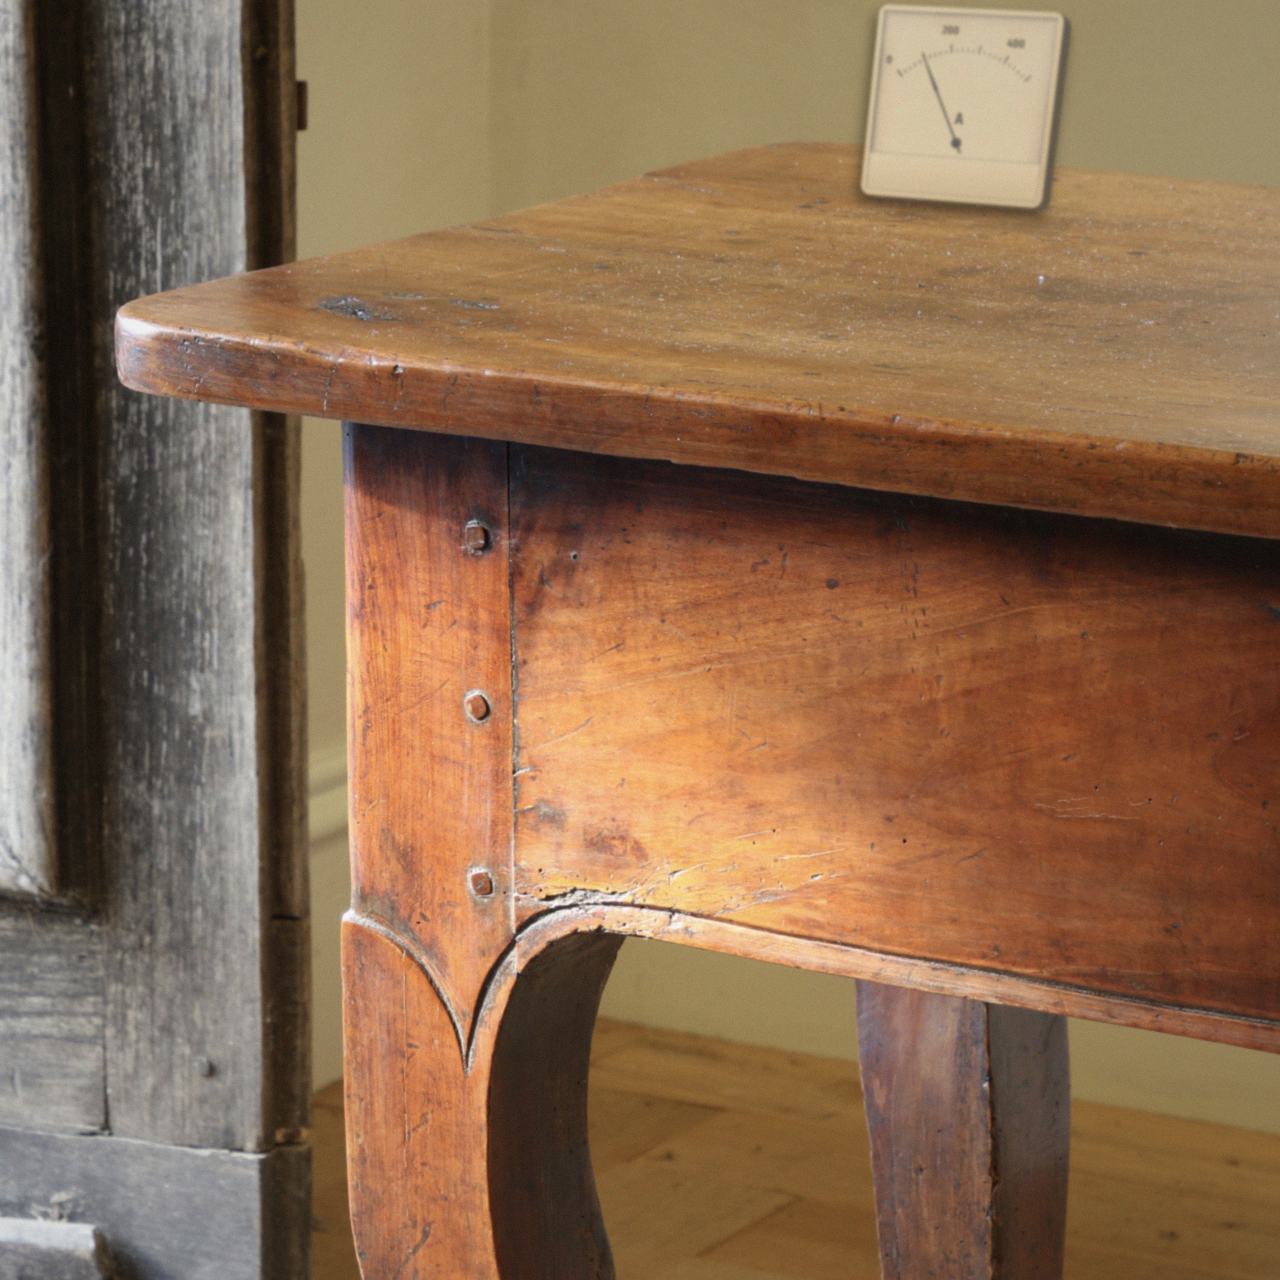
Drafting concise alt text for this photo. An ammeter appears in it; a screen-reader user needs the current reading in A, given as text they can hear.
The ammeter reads 100 A
